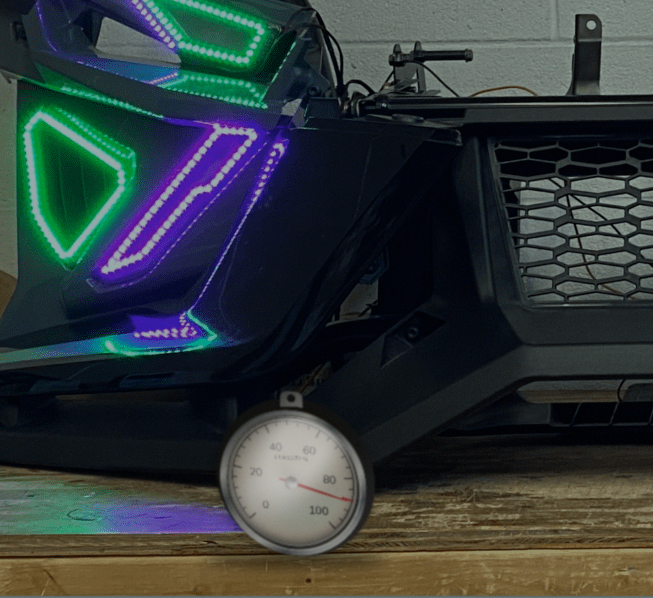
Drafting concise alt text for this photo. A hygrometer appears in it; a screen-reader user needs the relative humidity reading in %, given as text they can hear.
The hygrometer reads 88 %
